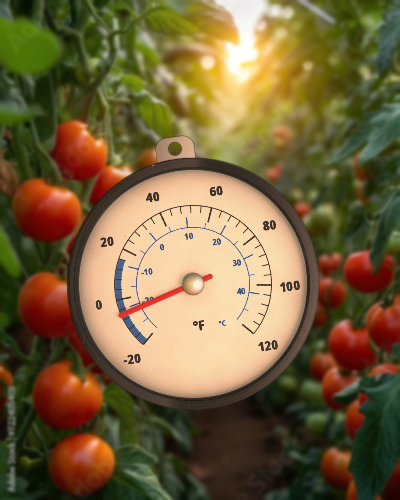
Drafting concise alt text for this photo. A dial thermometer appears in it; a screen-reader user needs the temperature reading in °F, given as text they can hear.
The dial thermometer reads -6 °F
